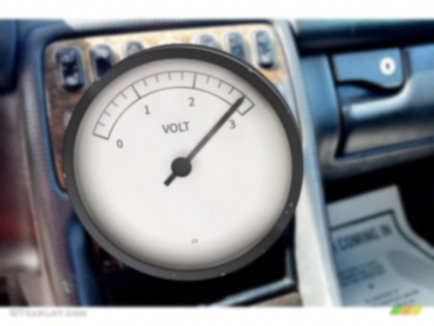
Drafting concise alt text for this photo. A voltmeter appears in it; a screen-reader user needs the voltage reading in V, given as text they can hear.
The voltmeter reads 2.8 V
